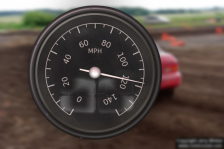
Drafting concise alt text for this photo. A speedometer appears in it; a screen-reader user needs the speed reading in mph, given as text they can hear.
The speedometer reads 117.5 mph
